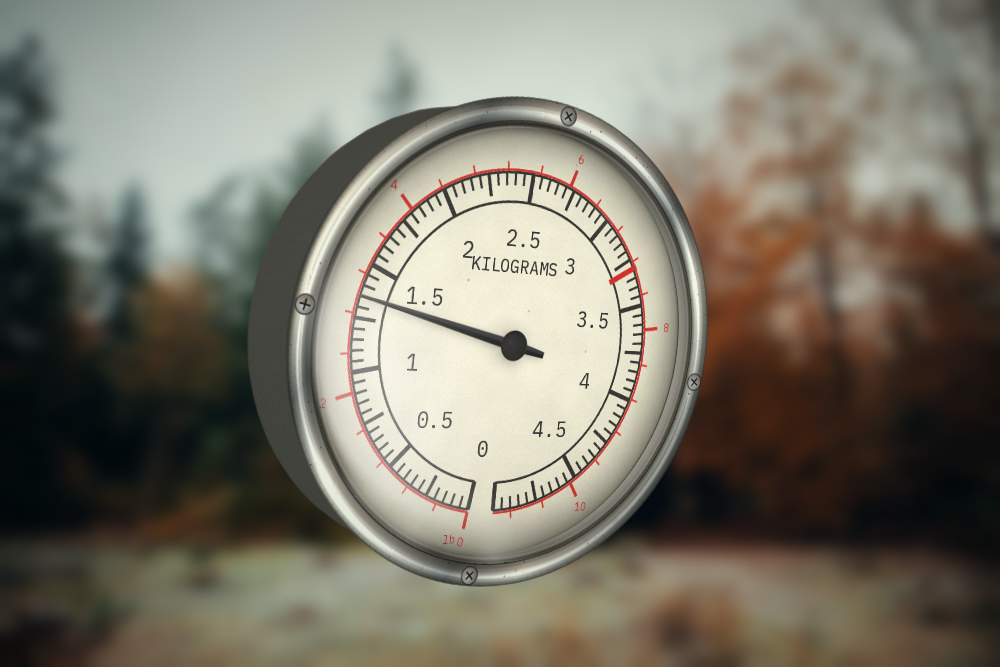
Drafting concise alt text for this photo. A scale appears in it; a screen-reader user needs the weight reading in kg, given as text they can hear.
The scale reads 1.35 kg
